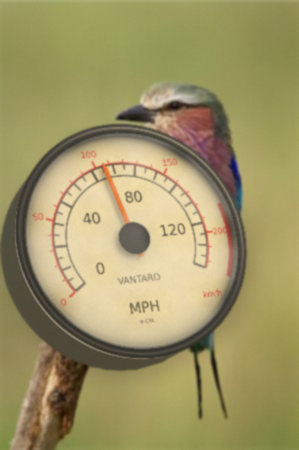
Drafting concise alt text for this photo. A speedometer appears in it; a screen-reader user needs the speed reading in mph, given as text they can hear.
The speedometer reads 65 mph
